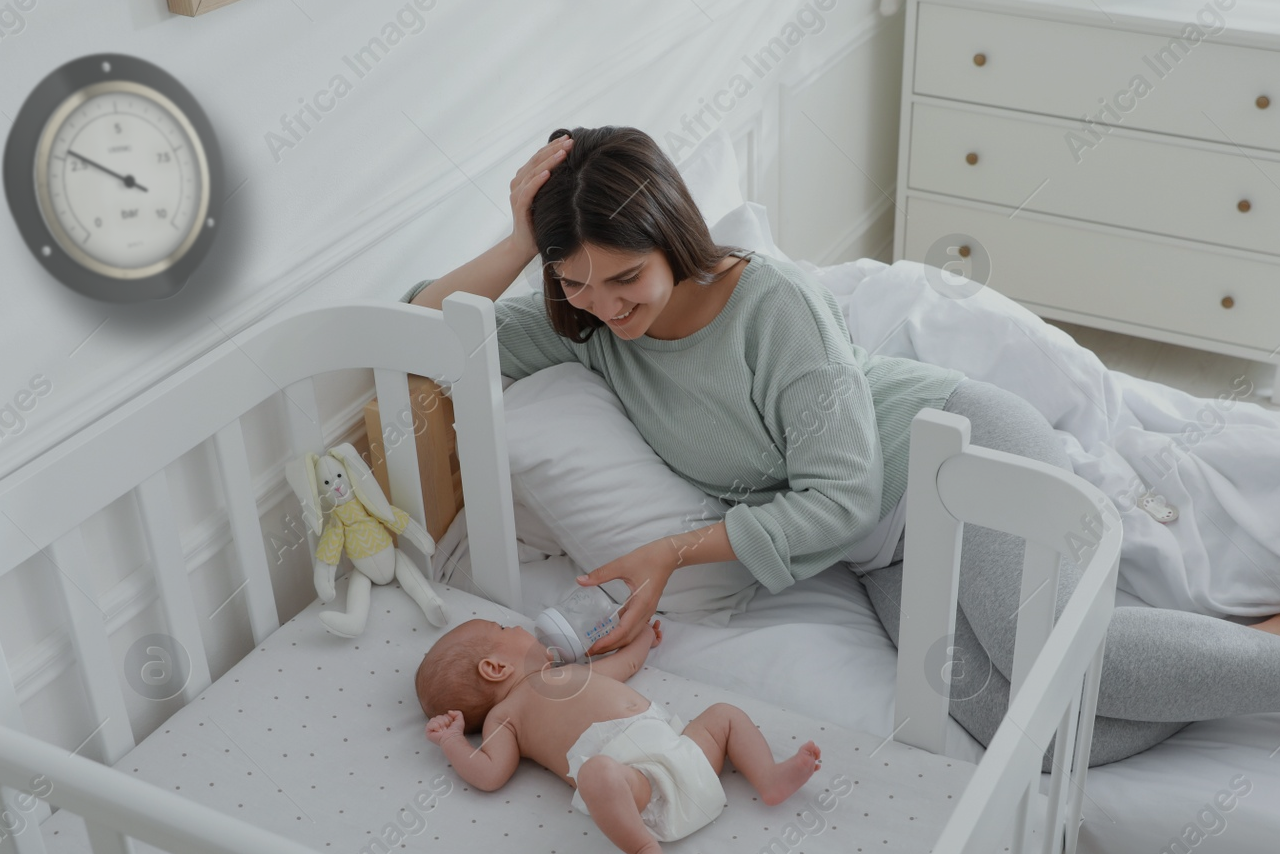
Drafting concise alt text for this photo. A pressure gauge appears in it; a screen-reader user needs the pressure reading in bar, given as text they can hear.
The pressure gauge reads 2.75 bar
